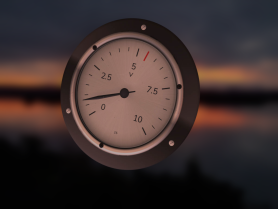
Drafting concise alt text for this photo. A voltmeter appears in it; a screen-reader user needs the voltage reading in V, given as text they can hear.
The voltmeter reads 0.75 V
